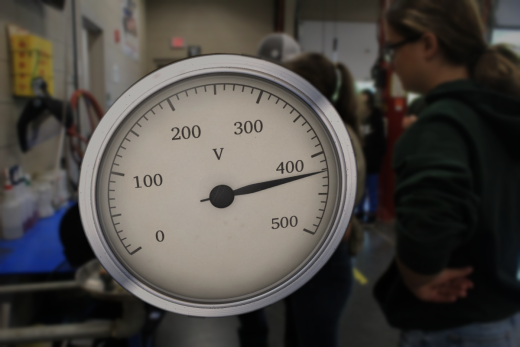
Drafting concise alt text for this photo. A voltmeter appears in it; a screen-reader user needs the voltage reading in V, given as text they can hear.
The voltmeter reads 420 V
